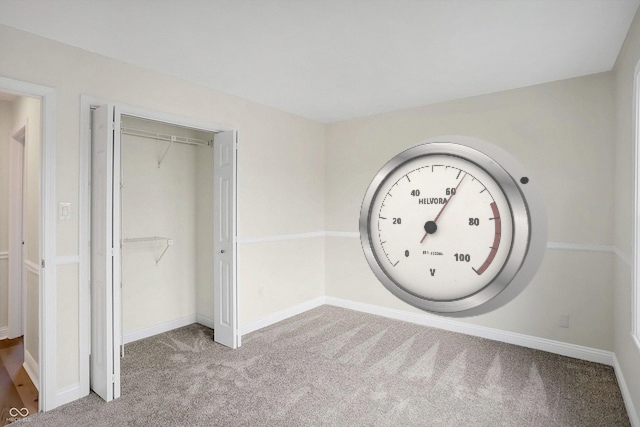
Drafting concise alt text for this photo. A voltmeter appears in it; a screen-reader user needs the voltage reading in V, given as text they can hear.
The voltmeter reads 62.5 V
